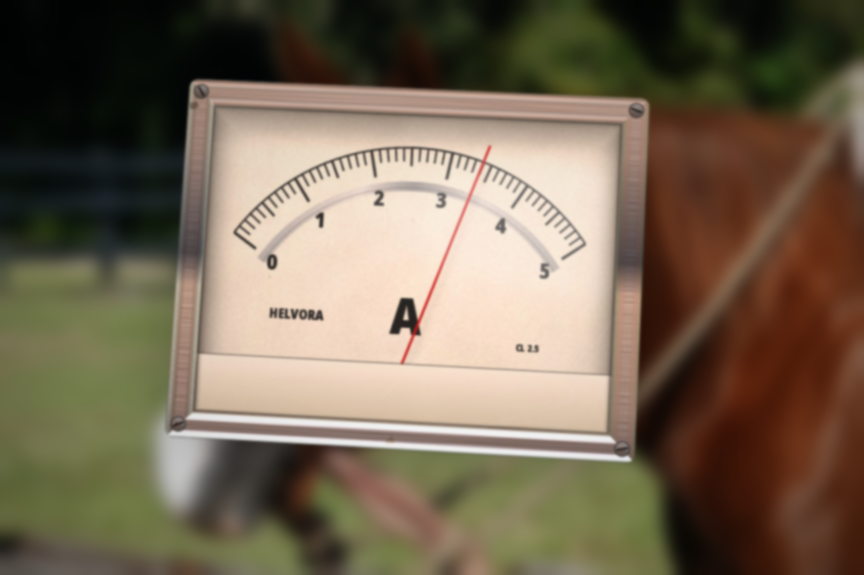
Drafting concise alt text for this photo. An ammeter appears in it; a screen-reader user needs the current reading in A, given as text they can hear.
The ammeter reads 3.4 A
